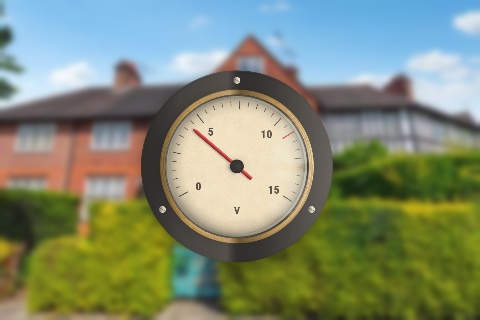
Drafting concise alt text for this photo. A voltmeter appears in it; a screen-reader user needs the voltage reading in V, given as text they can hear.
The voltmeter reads 4.25 V
